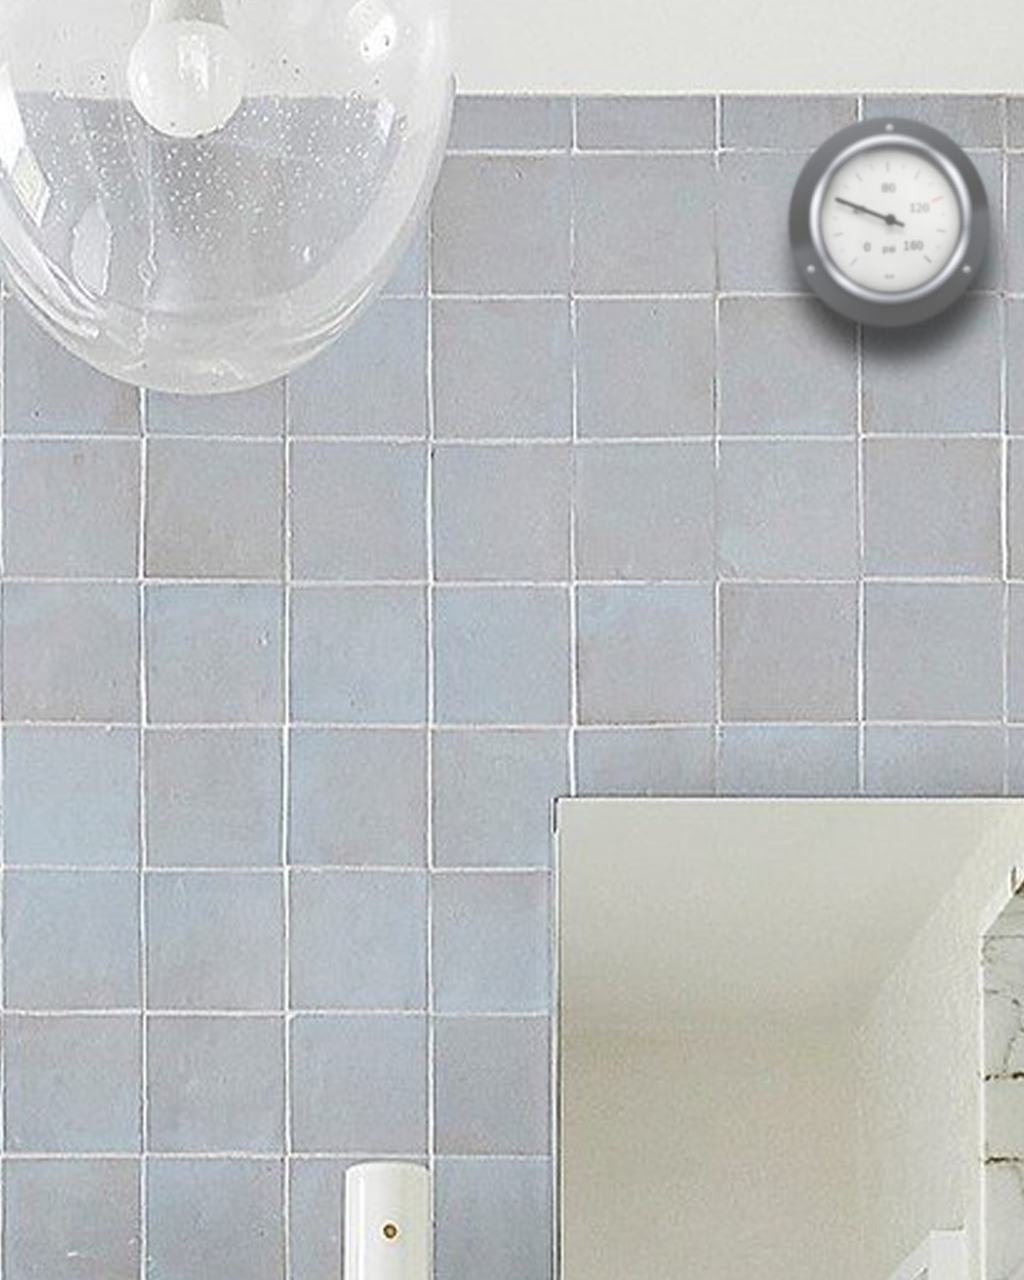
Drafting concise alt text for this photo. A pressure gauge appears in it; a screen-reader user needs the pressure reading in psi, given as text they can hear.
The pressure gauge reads 40 psi
